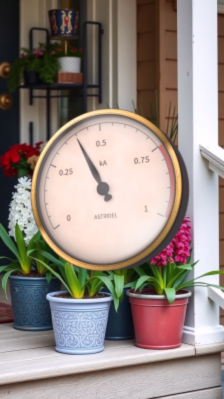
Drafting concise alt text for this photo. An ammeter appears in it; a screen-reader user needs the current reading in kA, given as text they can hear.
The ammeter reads 0.4 kA
